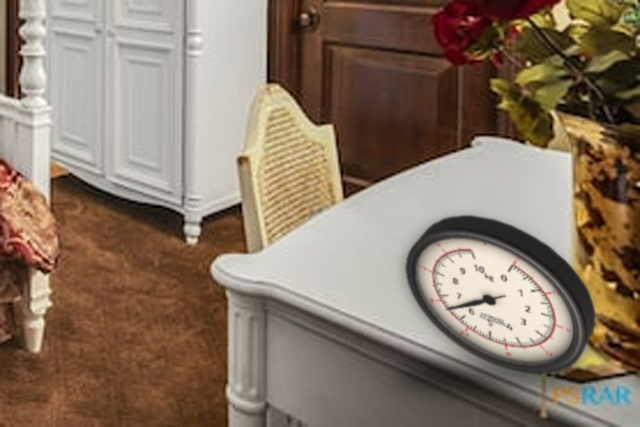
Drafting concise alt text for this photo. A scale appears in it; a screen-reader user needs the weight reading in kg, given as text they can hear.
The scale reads 6.5 kg
